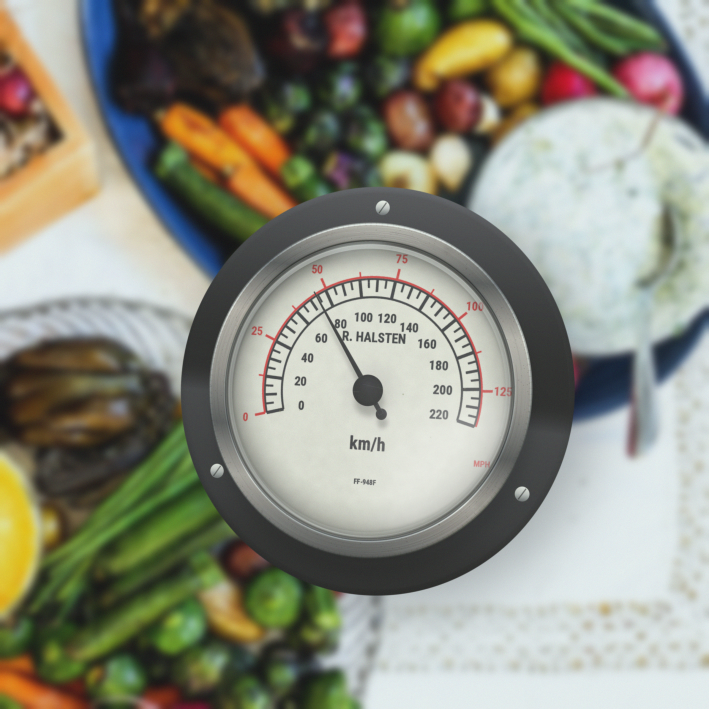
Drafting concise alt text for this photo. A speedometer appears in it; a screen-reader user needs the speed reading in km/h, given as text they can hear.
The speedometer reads 75 km/h
